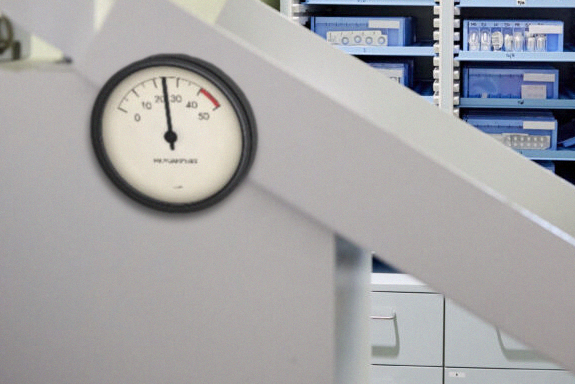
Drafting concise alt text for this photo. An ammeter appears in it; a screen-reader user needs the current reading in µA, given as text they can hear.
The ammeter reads 25 µA
